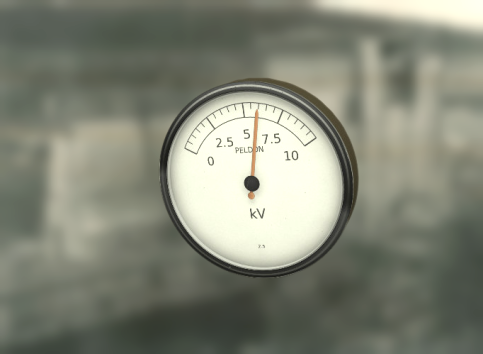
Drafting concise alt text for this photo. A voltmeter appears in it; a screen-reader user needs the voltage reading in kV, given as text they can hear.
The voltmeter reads 6 kV
